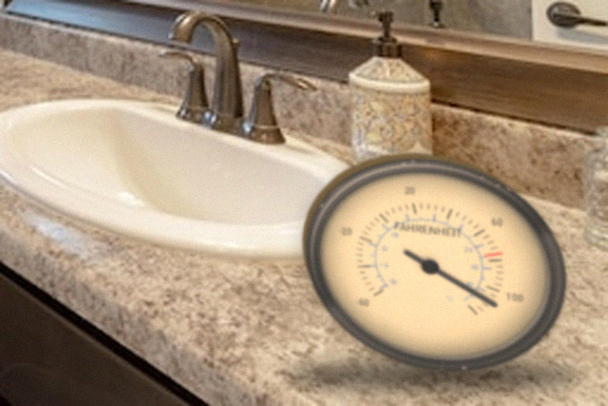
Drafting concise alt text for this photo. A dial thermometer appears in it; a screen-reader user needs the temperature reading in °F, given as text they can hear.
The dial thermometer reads 108 °F
